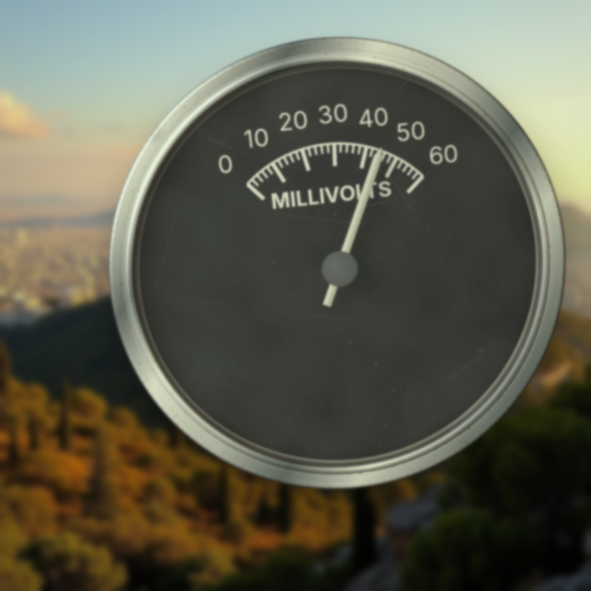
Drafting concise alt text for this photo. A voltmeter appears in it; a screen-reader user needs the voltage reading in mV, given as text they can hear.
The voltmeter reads 44 mV
